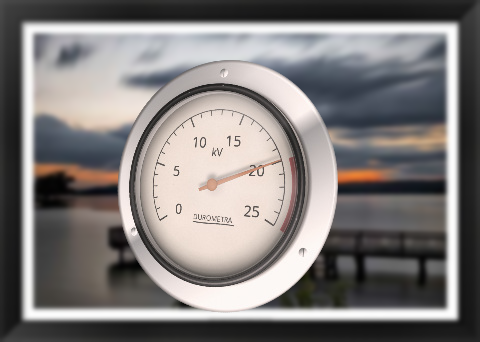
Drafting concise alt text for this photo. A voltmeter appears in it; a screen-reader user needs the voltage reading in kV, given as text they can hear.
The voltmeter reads 20 kV
